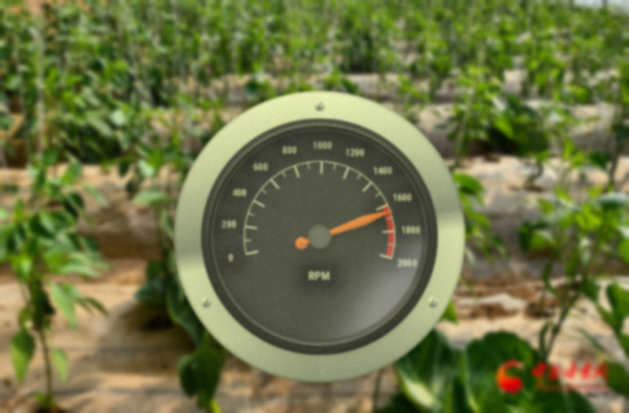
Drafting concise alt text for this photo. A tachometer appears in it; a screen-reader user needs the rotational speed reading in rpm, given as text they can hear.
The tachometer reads 1650 rpm
